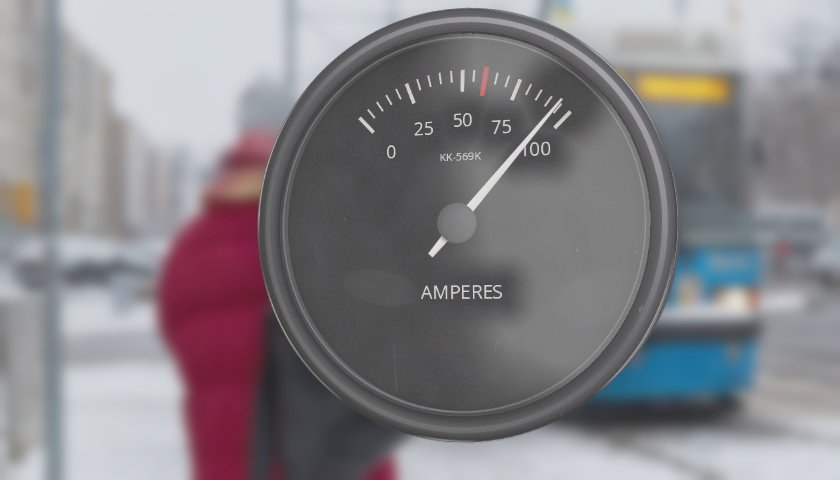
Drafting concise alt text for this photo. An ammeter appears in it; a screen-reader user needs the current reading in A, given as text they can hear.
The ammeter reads 95 A
